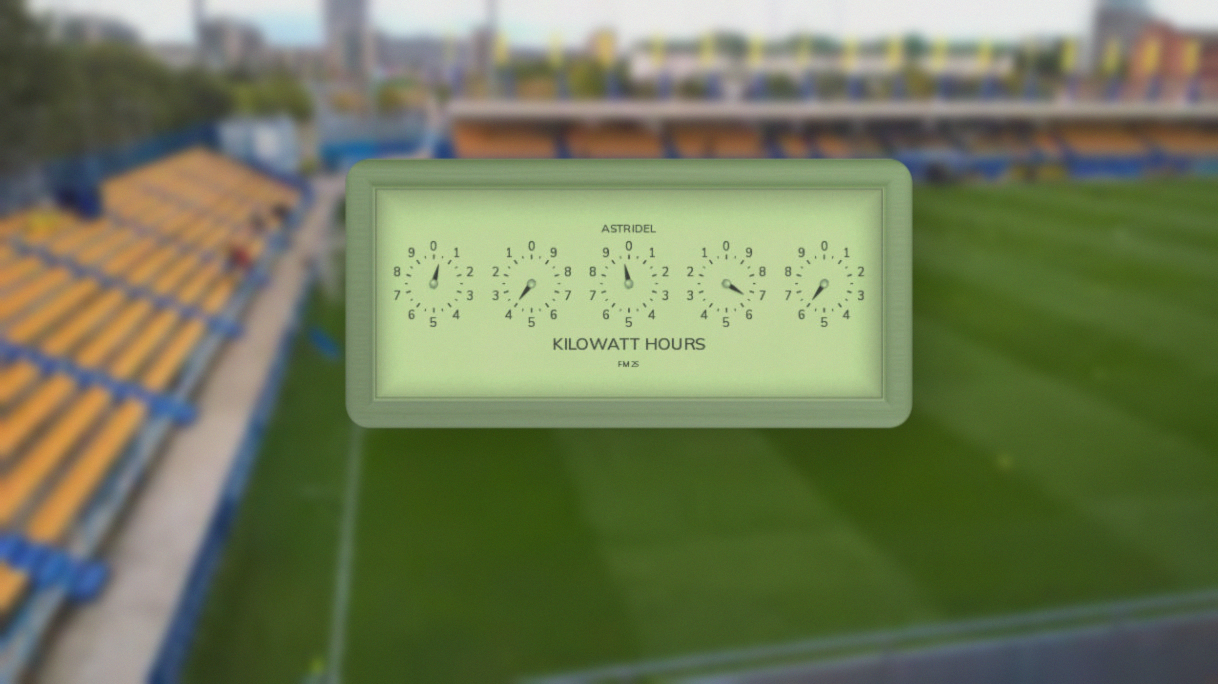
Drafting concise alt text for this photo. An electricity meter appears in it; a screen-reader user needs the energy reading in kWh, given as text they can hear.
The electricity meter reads 3966 kWh
